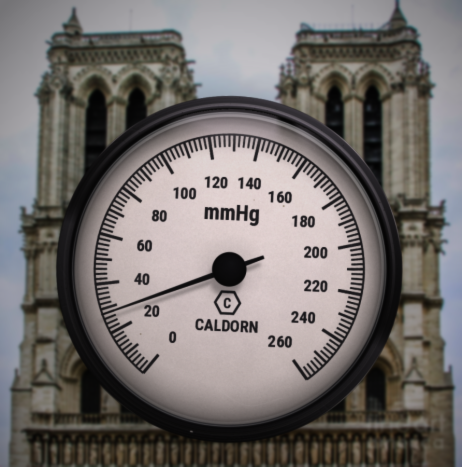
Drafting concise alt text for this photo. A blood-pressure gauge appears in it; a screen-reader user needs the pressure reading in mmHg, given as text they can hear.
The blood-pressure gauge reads 28 mmHg
